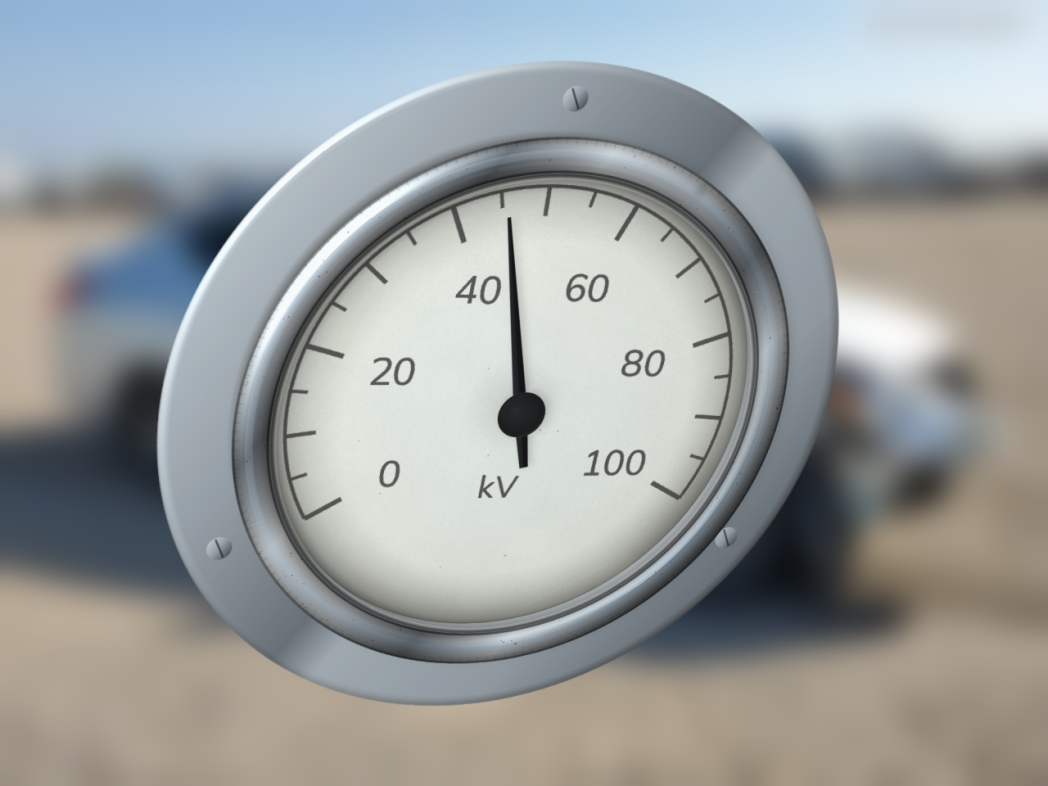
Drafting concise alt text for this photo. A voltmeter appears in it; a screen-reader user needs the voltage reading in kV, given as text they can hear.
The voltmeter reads 45 kV
